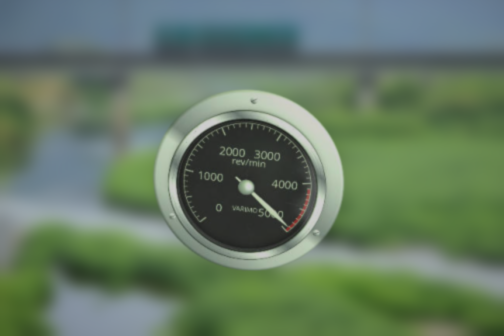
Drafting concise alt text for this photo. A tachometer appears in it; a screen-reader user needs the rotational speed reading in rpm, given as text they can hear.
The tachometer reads 4900 rpm
